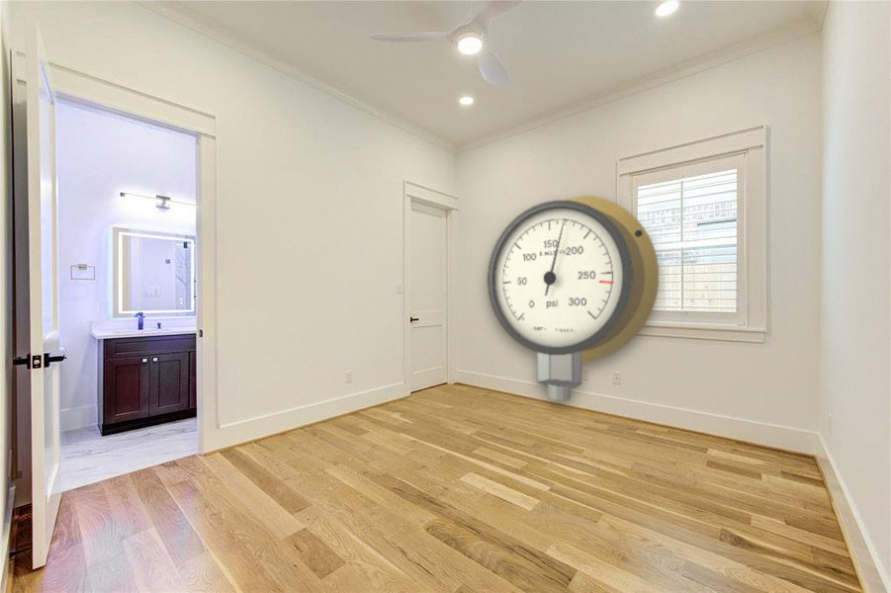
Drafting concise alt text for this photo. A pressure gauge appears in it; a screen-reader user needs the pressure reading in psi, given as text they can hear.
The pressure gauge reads 170 psi
